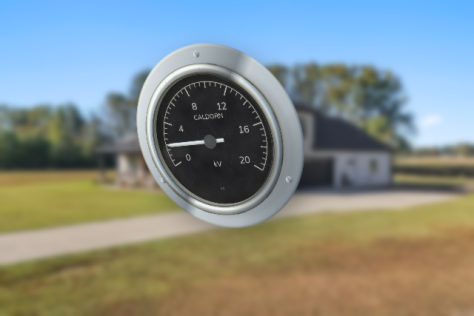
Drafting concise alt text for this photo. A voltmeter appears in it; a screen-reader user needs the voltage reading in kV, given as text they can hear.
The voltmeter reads 2 kV
